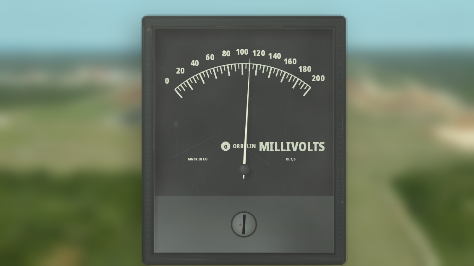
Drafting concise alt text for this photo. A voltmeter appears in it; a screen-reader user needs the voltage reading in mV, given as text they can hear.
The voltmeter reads 110 mV
